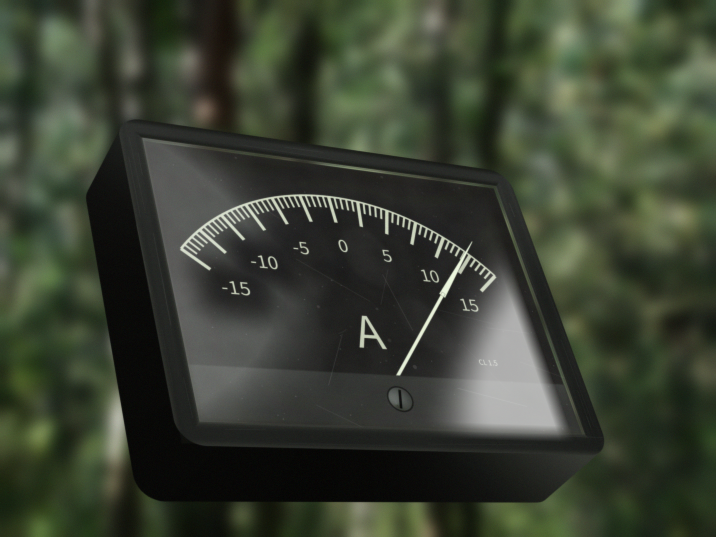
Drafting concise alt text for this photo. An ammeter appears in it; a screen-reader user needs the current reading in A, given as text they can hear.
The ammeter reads 12 A
